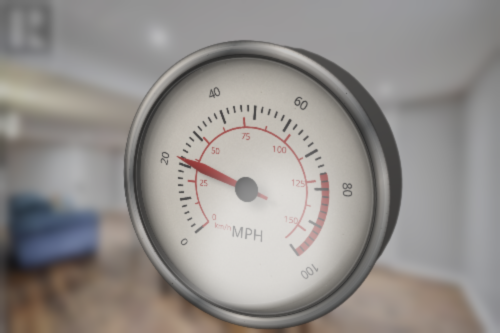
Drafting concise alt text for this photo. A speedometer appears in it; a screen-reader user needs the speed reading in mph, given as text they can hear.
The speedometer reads 22 mph
